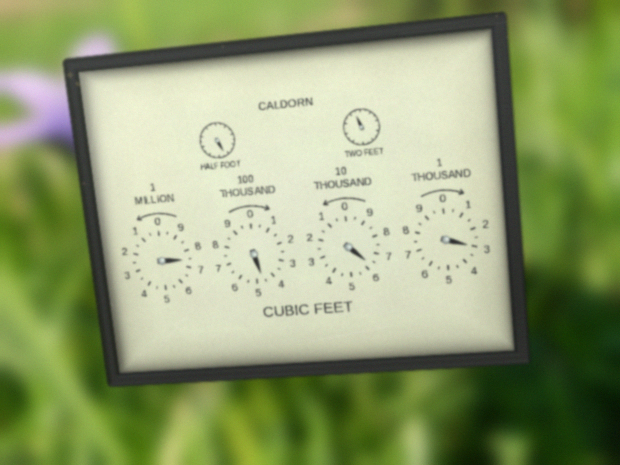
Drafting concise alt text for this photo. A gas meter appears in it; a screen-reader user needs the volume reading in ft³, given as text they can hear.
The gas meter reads 746300 ft³
